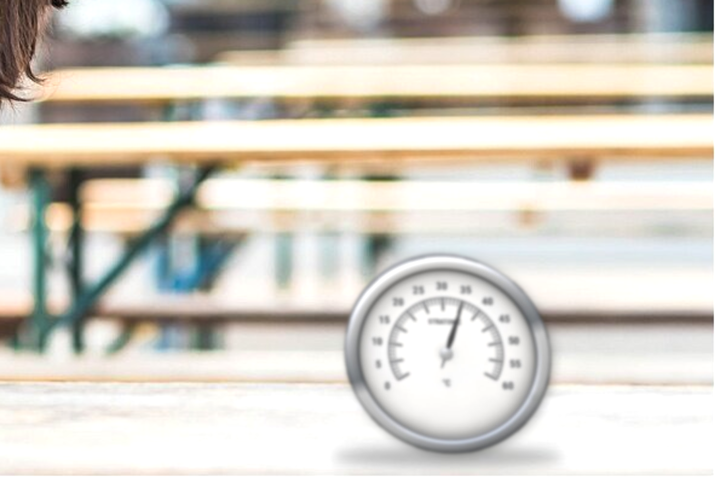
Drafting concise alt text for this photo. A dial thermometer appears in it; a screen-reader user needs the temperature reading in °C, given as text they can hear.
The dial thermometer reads 35 °C
